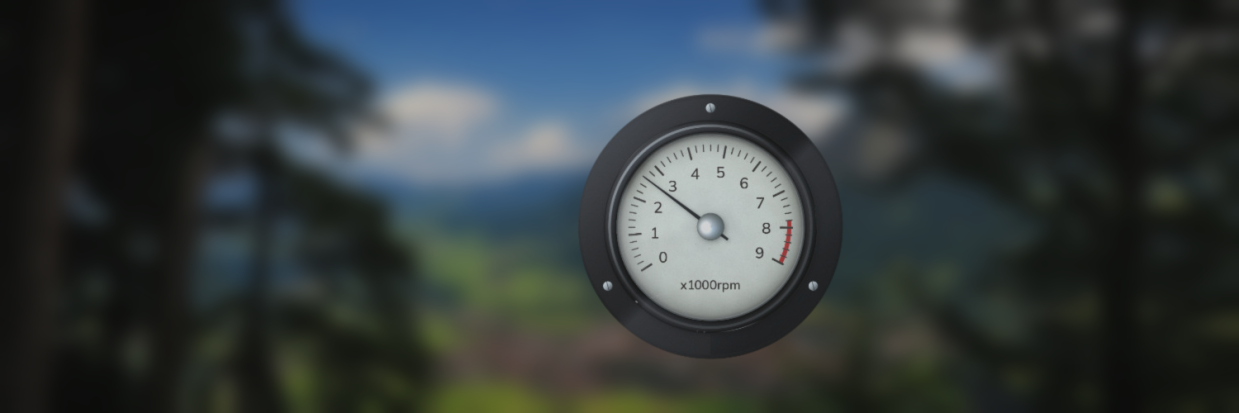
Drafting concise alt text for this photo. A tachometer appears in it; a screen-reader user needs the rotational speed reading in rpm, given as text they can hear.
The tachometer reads 2600 rpm
